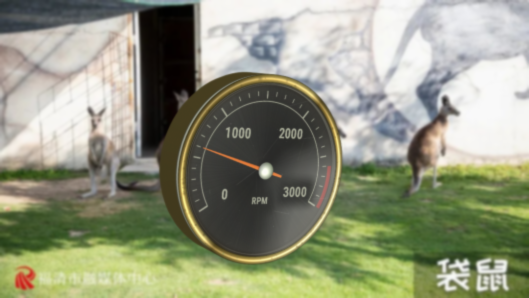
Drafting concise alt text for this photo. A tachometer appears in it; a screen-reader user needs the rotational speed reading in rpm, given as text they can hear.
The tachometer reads 600 rpm
